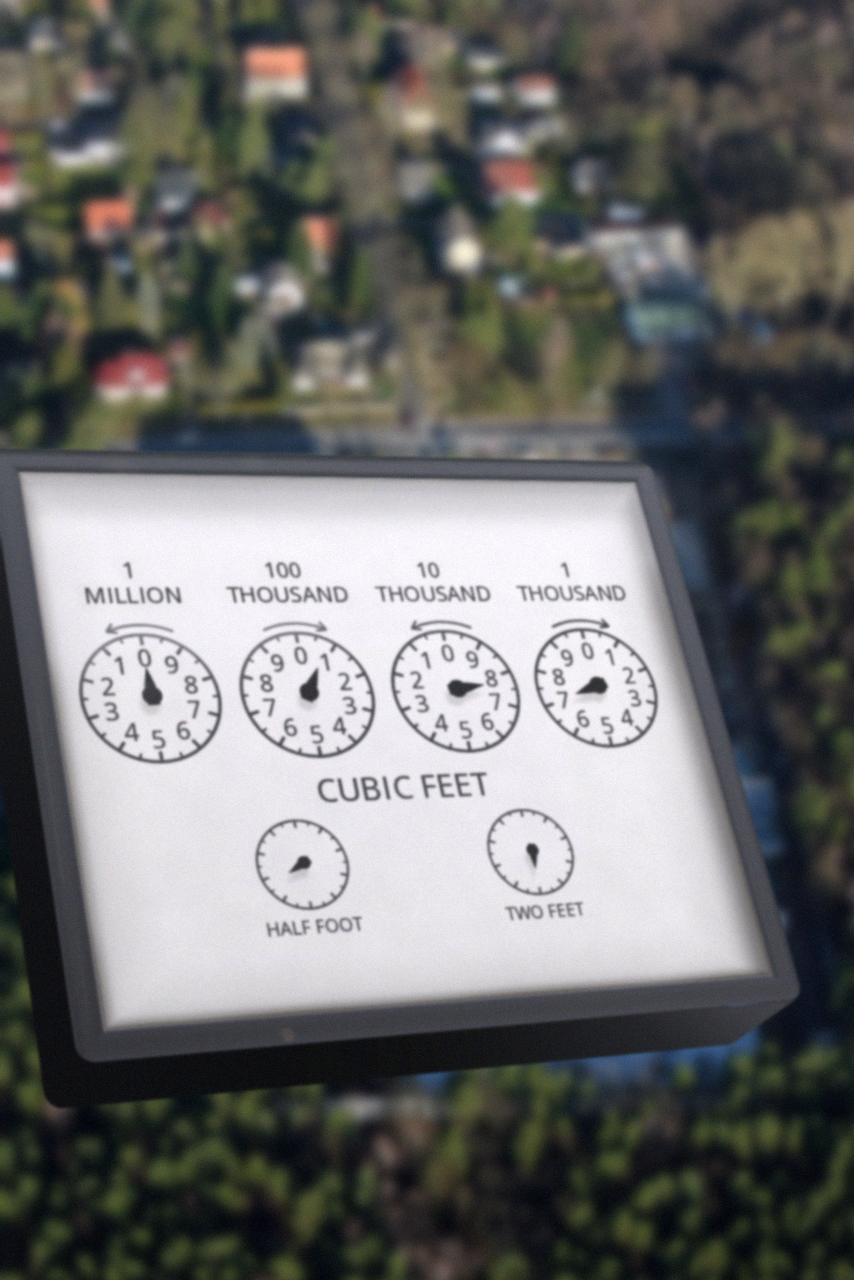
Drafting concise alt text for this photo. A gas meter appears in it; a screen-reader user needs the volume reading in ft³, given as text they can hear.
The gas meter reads 7700 ft³
